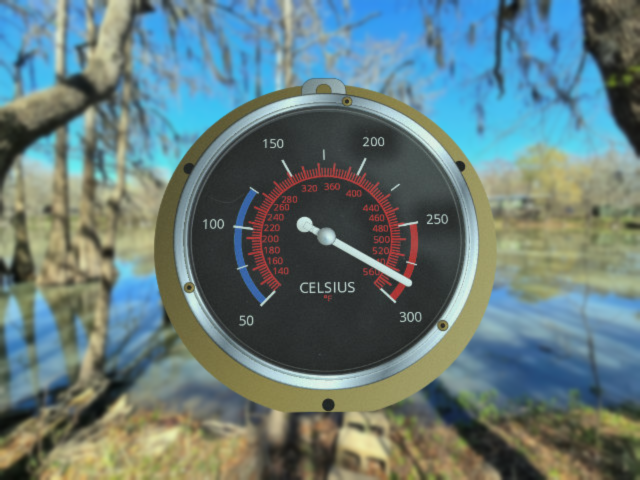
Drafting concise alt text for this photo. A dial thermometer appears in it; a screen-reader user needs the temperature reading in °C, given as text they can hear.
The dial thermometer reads 287.5 °C
